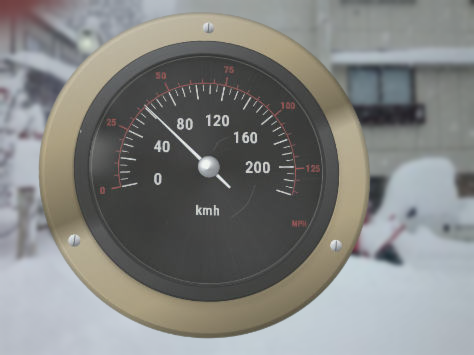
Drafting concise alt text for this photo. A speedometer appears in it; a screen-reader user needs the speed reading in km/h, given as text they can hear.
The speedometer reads 60 km/h
